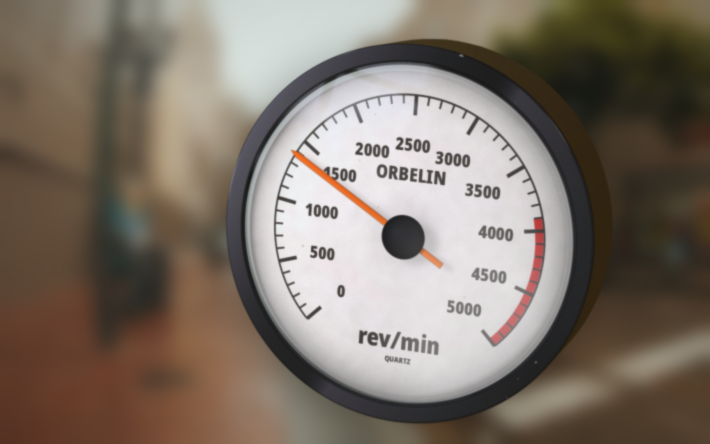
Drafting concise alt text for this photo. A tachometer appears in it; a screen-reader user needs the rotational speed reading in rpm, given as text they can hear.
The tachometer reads 1400 rpm
